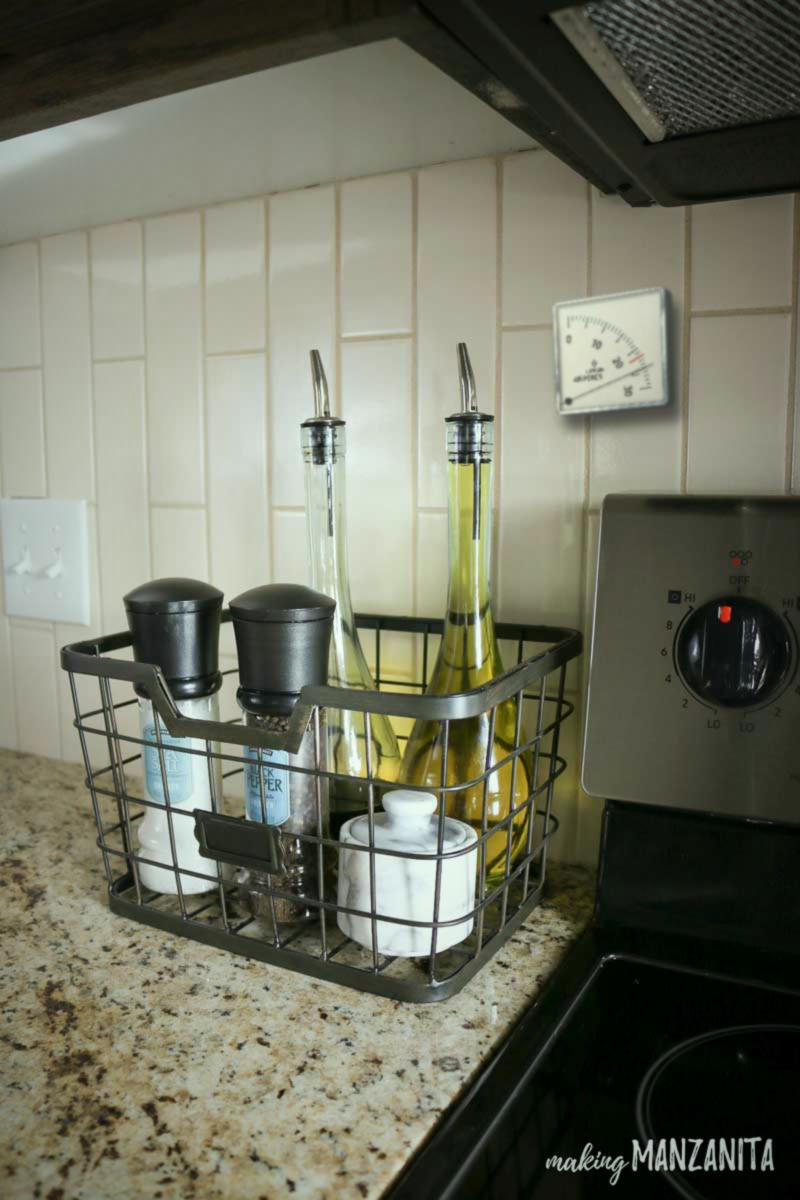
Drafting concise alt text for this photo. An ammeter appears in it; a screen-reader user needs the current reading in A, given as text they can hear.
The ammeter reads 25 A
